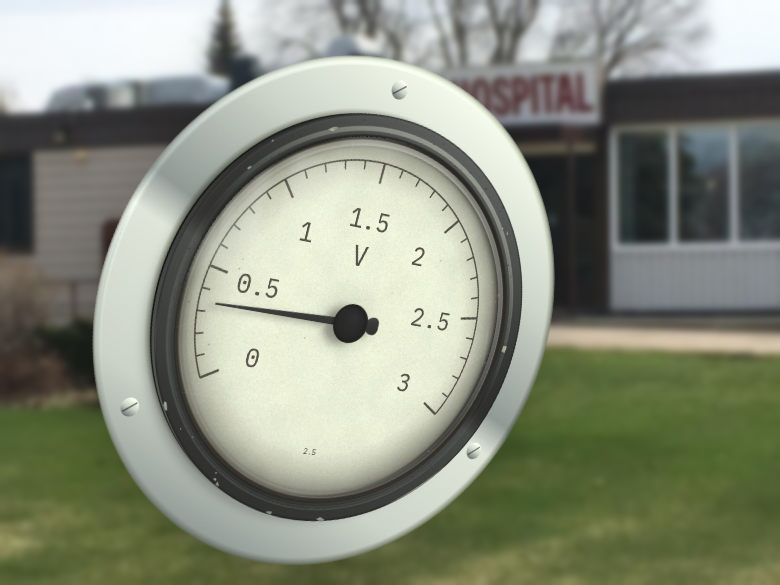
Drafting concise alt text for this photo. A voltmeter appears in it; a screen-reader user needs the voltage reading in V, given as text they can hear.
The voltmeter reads 0.35 V
